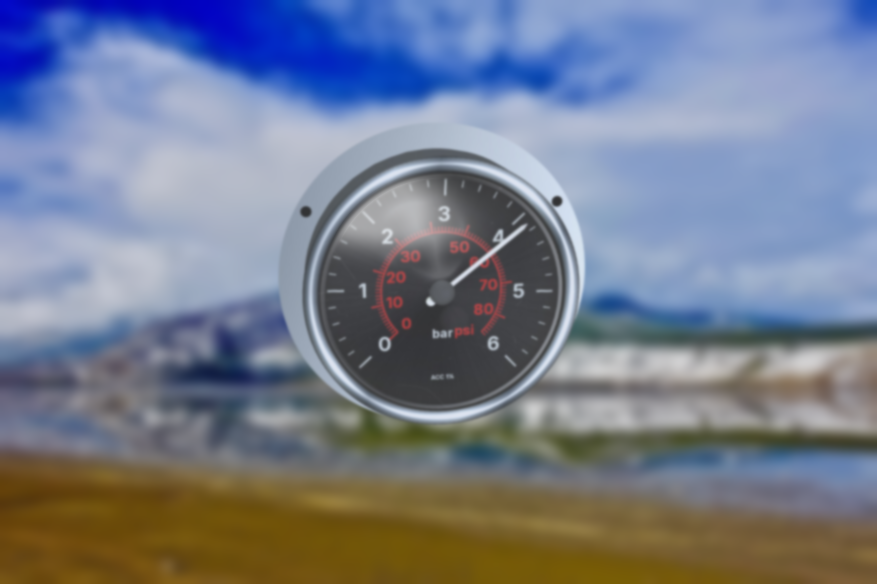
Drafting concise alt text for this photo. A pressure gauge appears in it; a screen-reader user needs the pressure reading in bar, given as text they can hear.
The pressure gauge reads 4.1 bar
